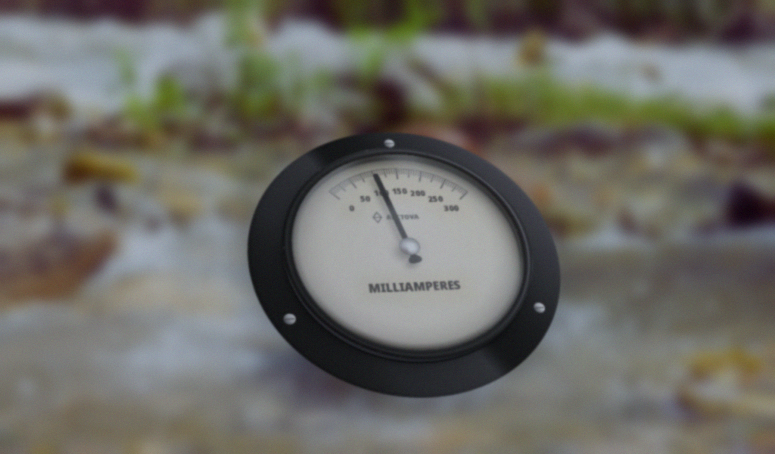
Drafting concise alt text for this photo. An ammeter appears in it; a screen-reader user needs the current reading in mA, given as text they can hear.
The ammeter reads 100 mA
